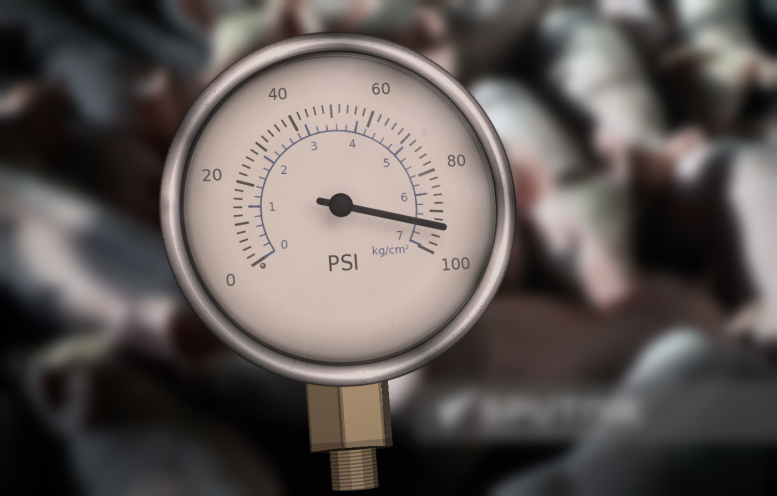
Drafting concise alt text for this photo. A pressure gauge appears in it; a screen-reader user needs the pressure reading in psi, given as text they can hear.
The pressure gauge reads 94 psi
